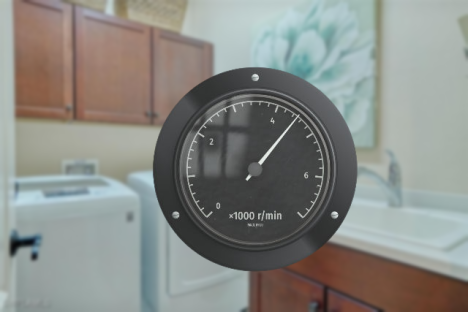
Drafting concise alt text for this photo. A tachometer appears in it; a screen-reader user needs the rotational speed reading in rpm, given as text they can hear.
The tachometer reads 4500 rpm
